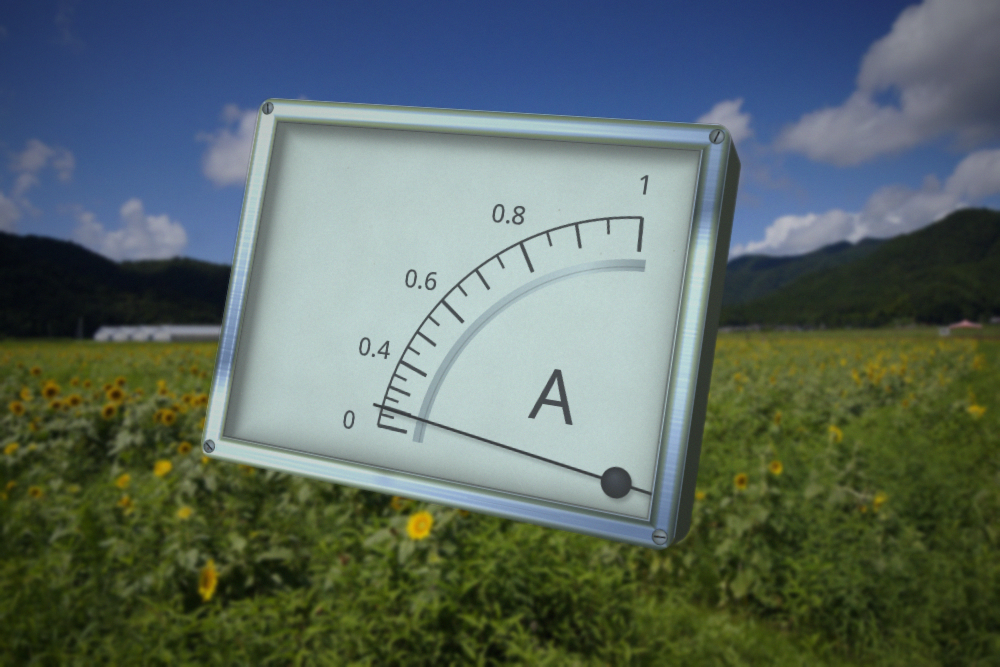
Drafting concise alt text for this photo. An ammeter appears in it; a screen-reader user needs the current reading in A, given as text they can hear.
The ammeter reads 0.2 A
